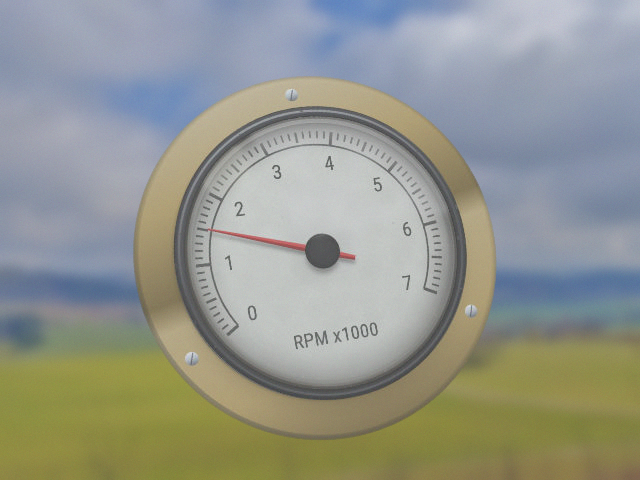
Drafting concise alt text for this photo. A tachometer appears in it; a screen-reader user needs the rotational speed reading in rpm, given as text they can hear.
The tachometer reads 1500 rpm
